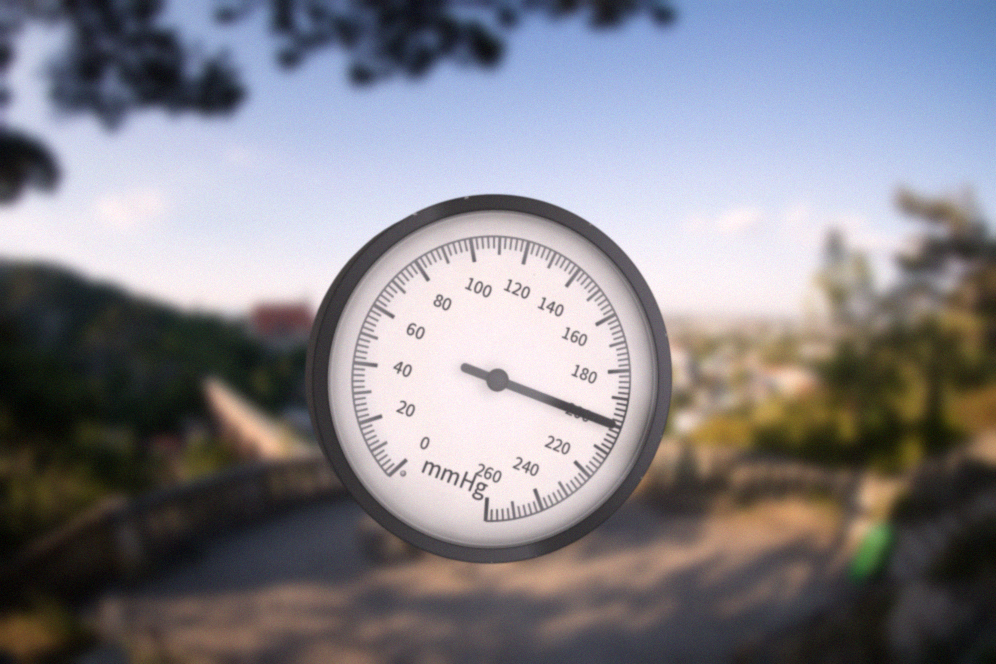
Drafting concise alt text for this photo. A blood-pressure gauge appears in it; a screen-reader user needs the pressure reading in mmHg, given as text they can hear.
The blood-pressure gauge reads 200 mmHg
